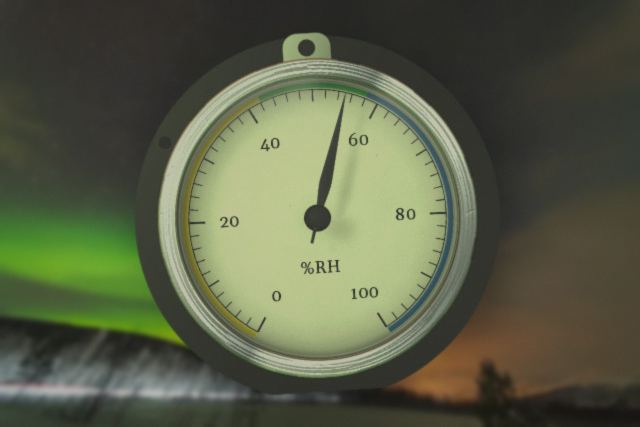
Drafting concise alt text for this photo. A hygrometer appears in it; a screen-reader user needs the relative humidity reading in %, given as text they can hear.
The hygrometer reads 55 %
